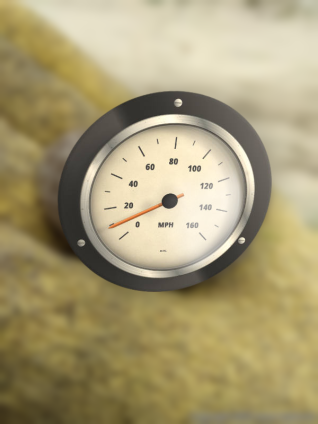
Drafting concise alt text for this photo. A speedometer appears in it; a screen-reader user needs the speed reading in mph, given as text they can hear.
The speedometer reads 10 mph
